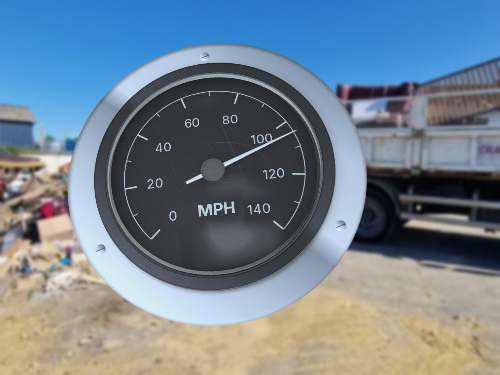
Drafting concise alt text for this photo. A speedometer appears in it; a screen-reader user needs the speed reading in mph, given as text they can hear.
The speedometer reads 105 mph
